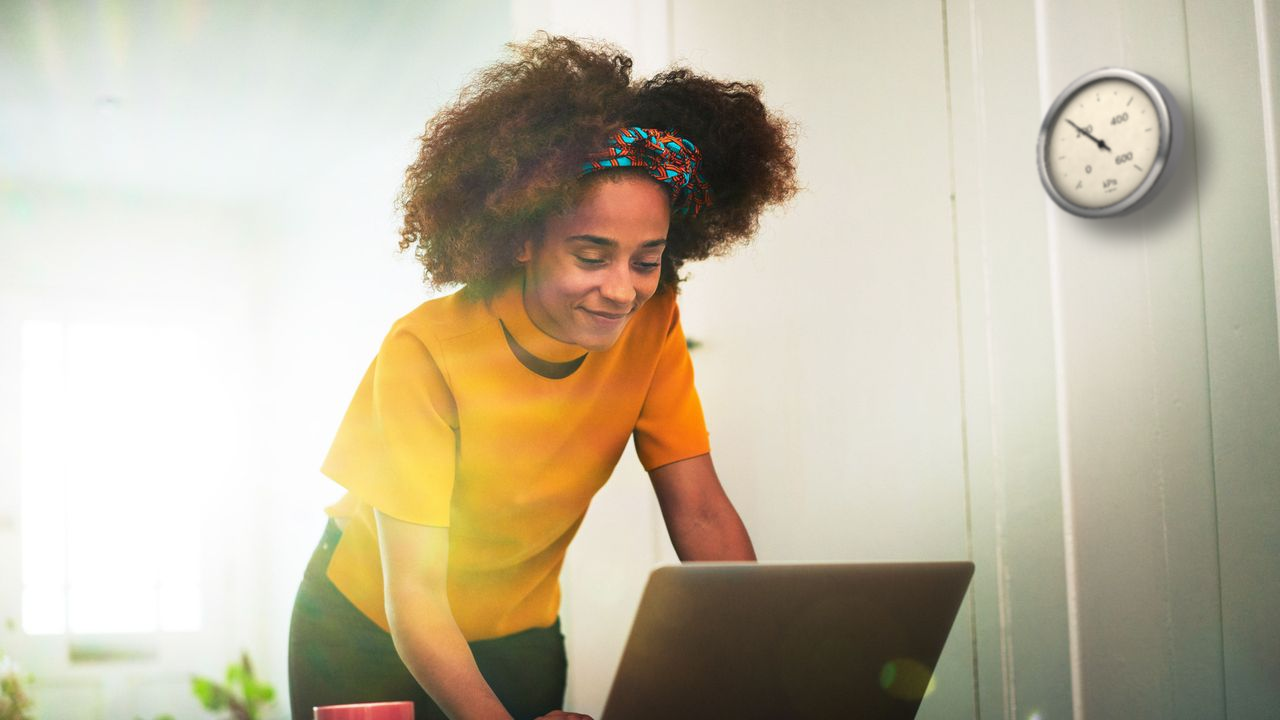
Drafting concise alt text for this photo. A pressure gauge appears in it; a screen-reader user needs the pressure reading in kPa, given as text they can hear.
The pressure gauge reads 200 kPa
